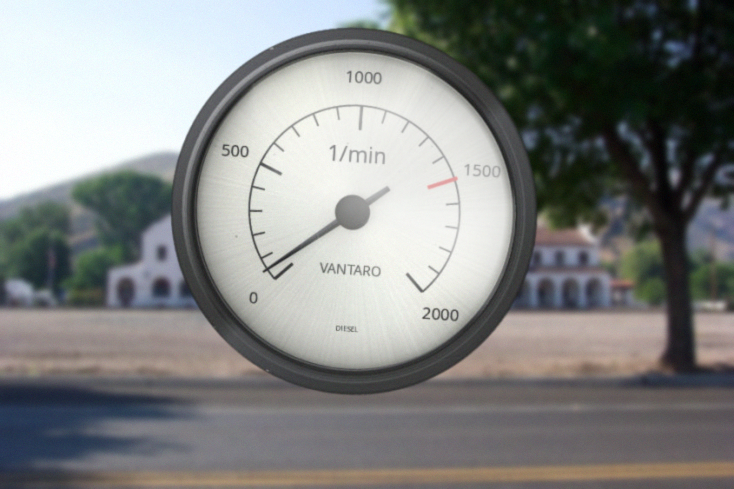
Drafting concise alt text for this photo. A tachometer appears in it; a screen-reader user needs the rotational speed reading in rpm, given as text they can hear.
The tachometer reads 50 rpm
